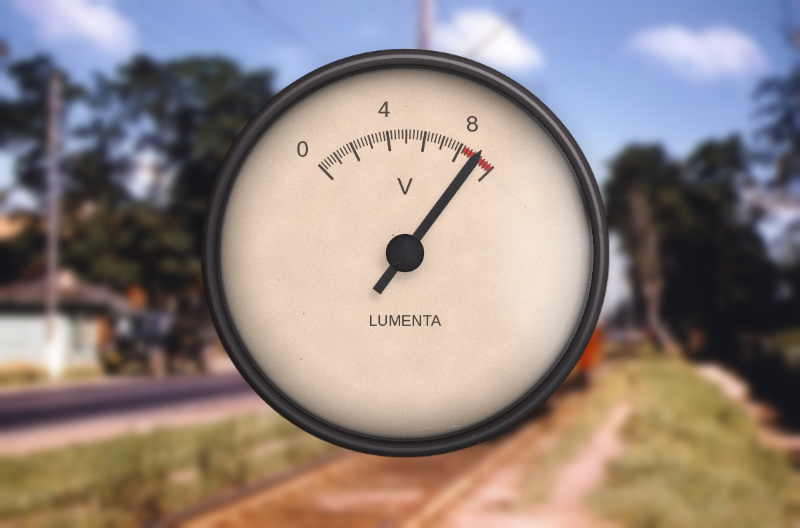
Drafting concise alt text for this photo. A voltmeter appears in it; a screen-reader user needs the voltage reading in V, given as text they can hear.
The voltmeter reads 9 V
